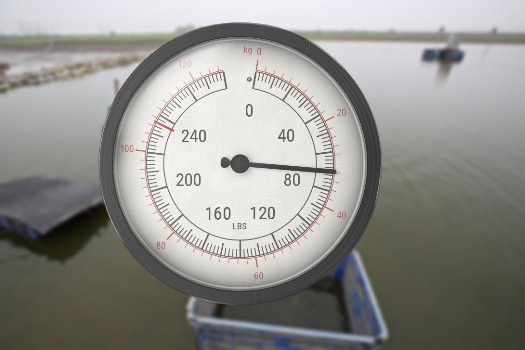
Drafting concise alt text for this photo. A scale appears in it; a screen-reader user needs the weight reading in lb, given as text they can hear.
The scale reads 70 lb
